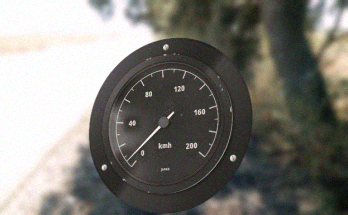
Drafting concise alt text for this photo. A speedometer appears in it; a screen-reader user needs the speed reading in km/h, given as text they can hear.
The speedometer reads 5 km/h
